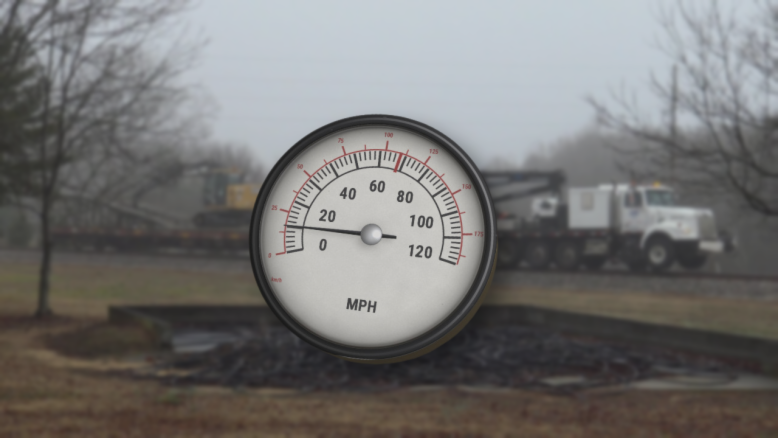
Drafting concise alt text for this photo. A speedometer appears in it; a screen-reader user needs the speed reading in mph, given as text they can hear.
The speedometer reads 10 mph
